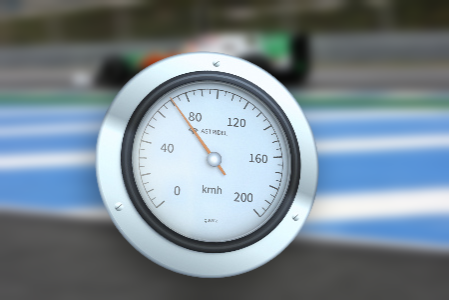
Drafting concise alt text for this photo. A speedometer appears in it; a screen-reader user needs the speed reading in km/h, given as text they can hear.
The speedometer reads 70 km/h
